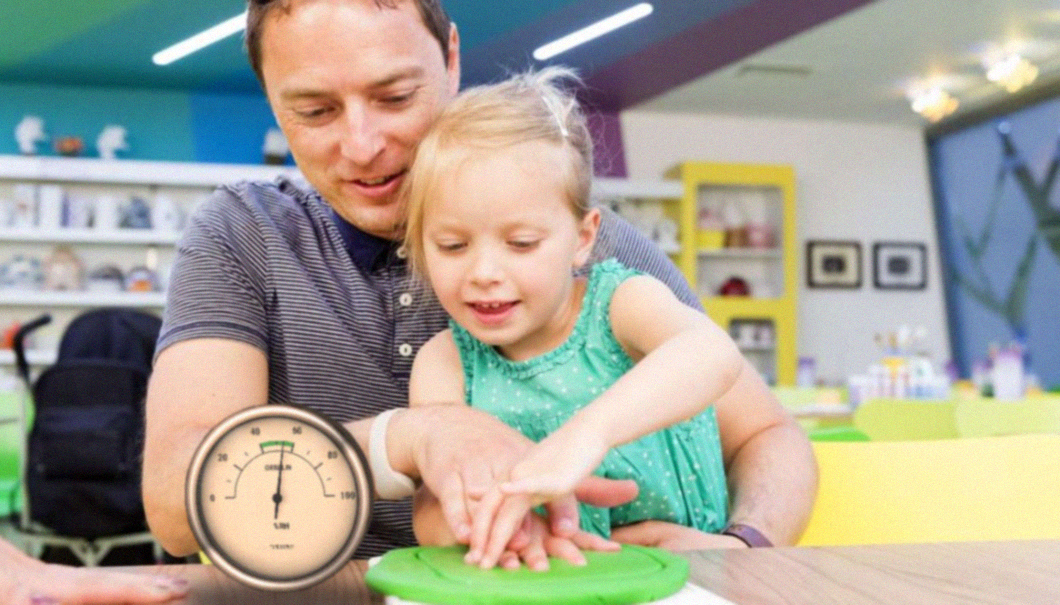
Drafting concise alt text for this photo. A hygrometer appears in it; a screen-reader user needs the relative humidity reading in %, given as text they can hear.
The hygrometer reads 55 %
